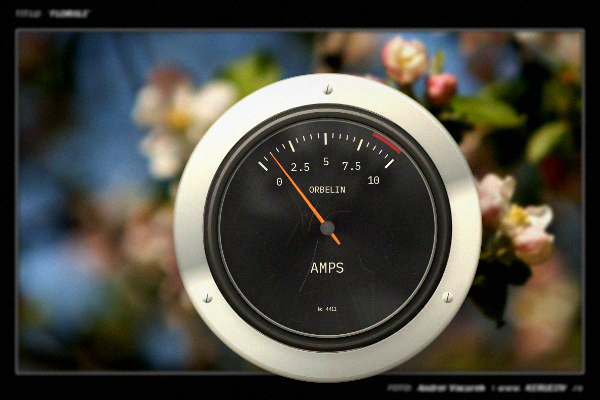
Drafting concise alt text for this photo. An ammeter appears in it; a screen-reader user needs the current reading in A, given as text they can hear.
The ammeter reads 1 A
